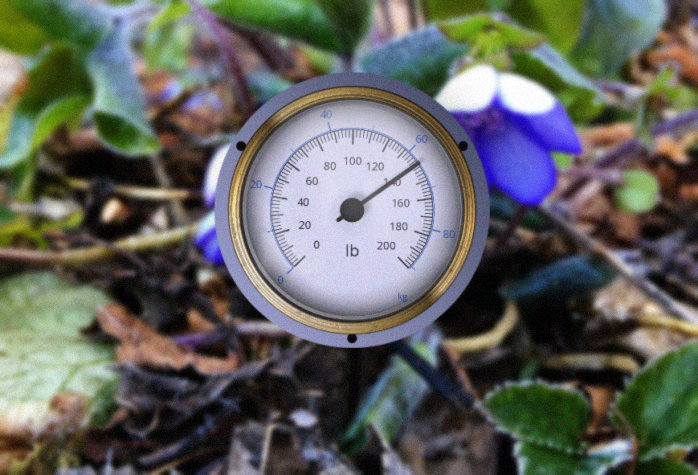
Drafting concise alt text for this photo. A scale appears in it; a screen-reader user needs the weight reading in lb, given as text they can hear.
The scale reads 140 lb
